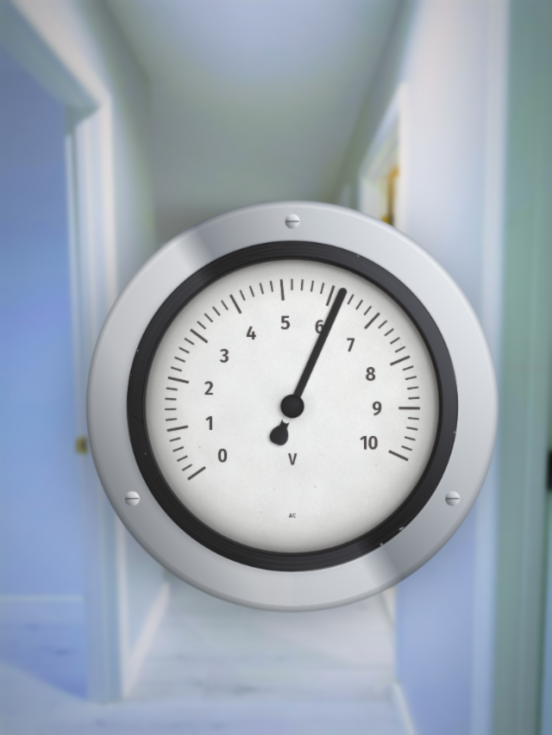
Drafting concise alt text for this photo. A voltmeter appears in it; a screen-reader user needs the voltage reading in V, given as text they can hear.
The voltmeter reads 6.2 V
